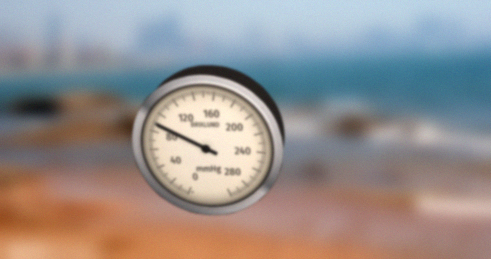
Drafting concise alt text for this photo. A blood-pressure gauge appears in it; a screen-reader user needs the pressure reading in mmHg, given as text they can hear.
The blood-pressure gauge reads 90 mmHg
